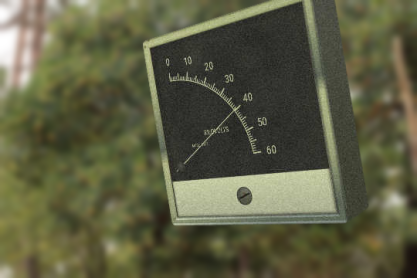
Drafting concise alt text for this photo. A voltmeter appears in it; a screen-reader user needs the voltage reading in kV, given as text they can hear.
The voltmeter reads 40 kV
